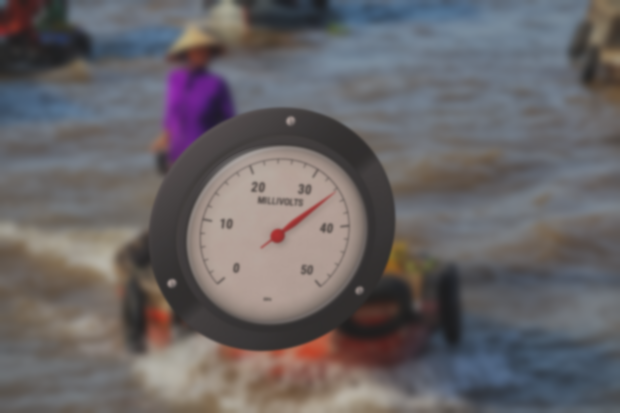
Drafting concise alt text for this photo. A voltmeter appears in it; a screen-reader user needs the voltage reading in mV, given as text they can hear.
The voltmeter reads 34 mV
